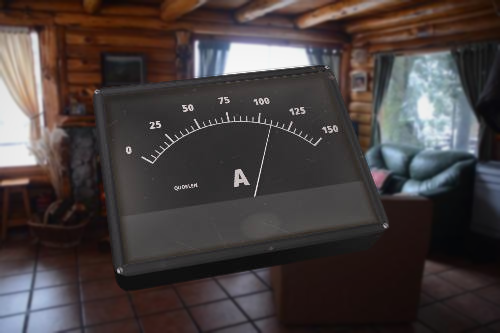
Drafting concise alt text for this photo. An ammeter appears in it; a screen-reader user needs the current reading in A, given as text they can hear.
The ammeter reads 110 A
